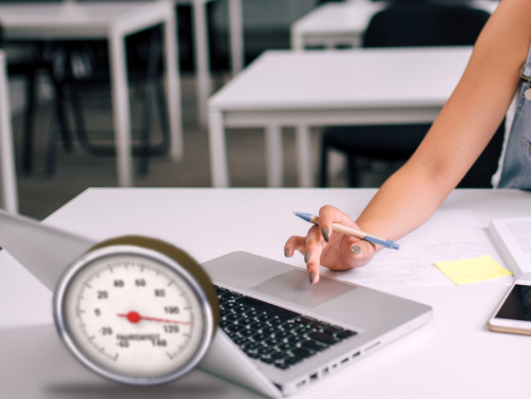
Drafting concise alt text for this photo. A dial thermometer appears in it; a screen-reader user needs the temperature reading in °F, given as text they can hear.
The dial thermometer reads 110 °F
